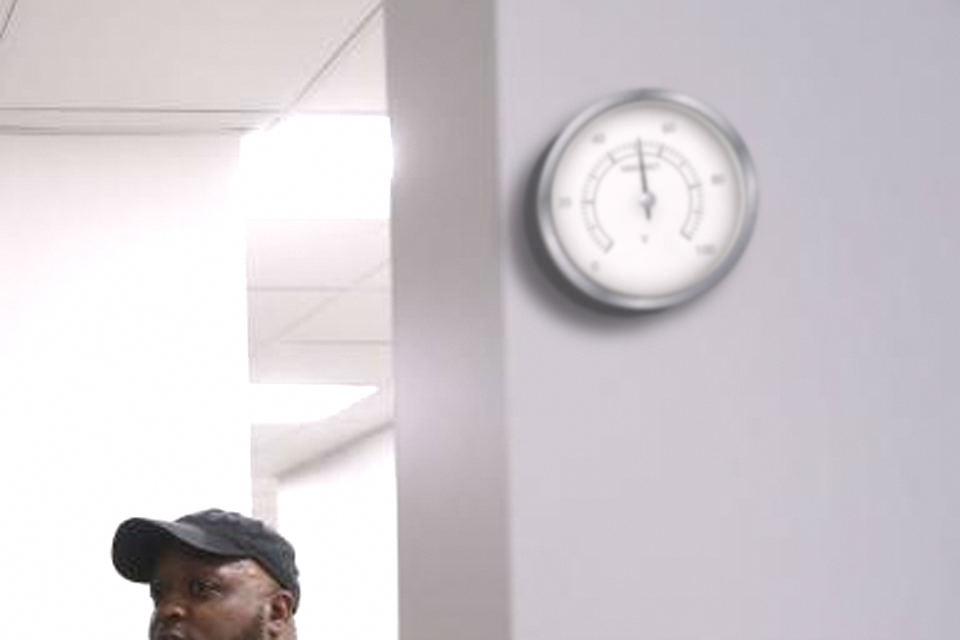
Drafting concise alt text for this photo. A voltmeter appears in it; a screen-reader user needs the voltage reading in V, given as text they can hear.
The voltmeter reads 50 V
